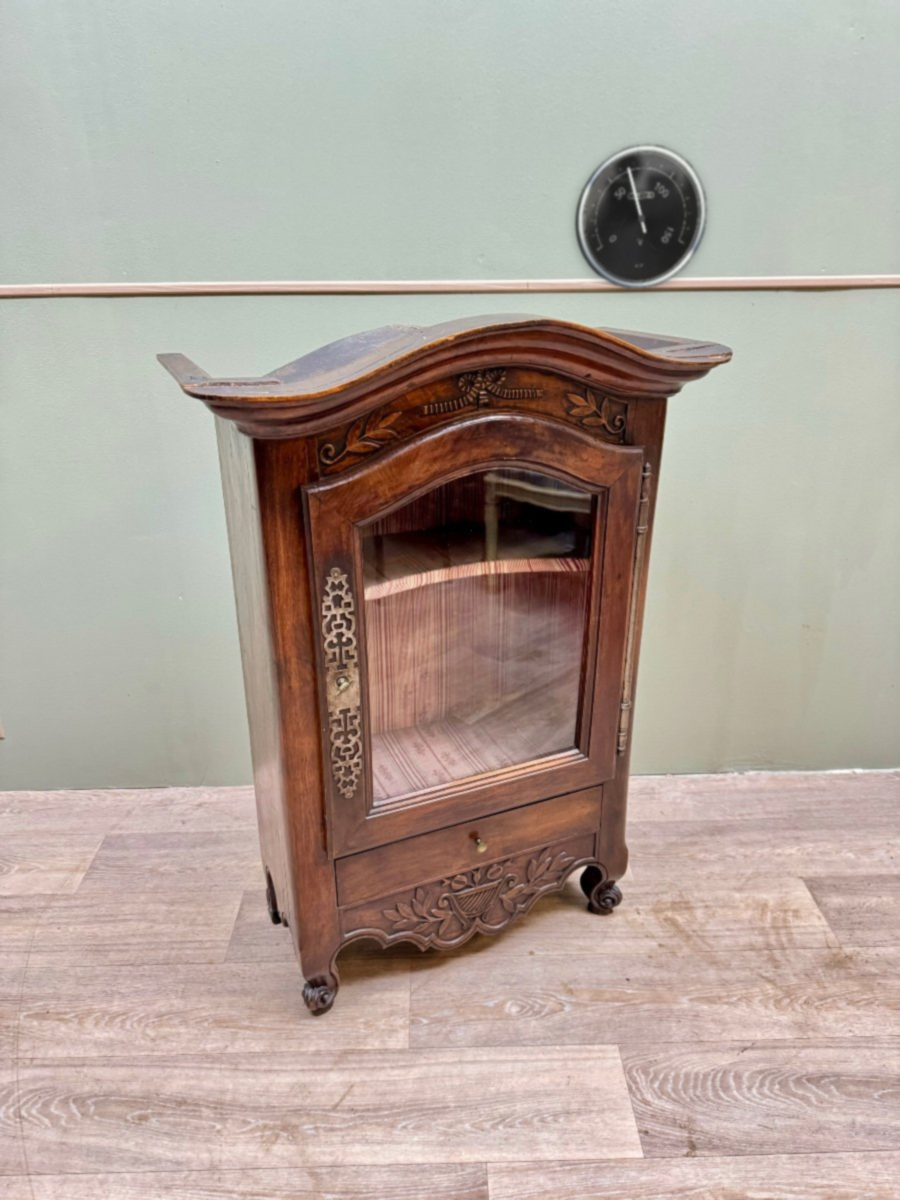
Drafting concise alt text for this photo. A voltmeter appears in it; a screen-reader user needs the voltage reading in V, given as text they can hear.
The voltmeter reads 65 V
